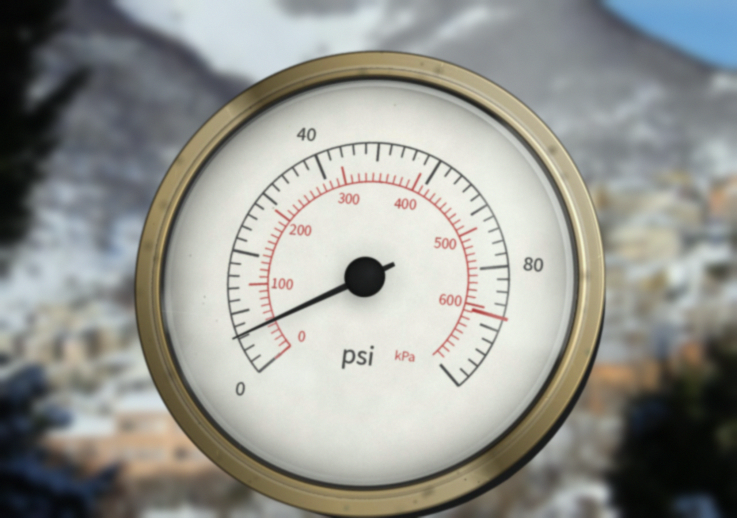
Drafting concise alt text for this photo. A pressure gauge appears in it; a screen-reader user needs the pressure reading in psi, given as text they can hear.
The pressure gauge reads 6 psi
